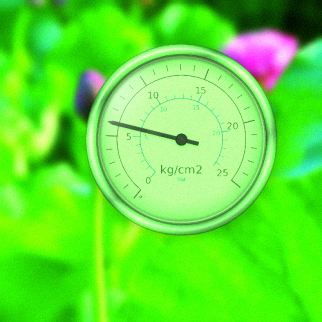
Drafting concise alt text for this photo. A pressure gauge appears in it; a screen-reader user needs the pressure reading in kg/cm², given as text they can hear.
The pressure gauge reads 6 kg/cm²
